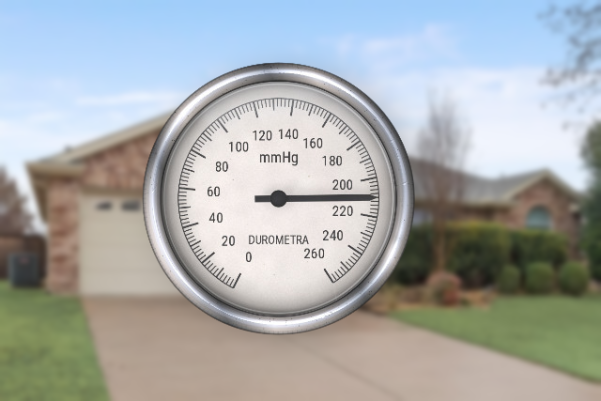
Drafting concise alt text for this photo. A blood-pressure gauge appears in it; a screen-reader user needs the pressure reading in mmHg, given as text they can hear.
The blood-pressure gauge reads 210 mmHg
